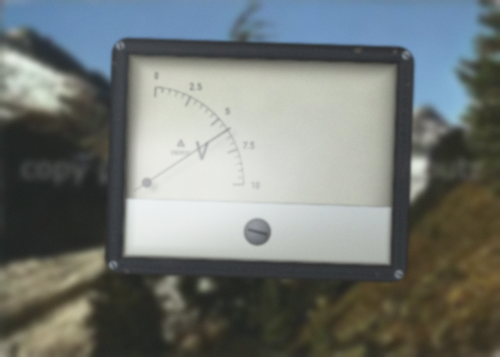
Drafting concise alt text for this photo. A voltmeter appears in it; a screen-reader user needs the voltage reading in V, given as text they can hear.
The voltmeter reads 6 V
